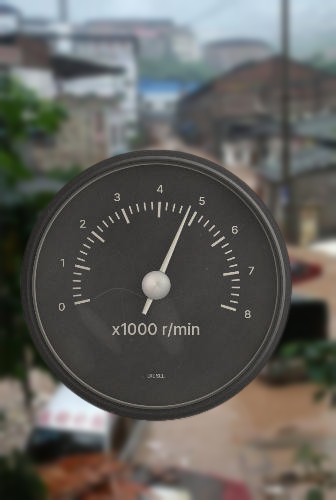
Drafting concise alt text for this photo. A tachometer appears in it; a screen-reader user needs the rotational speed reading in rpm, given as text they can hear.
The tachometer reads 4800 rpm
